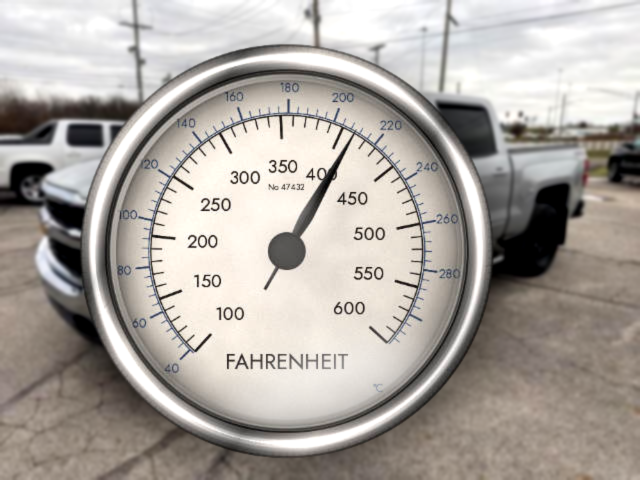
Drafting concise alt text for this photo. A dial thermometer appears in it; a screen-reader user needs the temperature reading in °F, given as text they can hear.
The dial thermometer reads 410 °F
